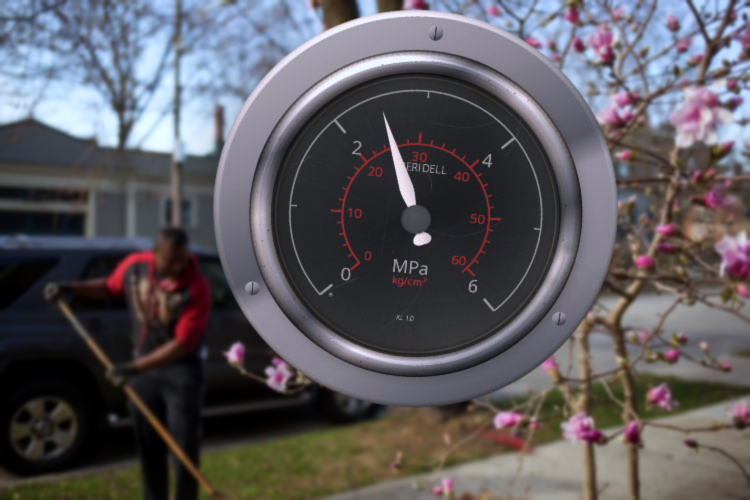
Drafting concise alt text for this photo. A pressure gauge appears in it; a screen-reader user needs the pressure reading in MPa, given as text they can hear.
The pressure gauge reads 2.5 MPa
